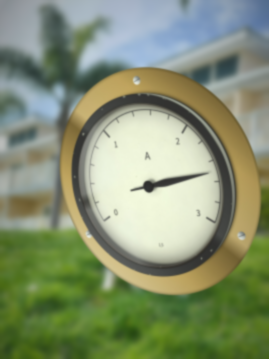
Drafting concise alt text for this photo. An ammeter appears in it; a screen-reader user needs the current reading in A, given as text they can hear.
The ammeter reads 2.5 A
